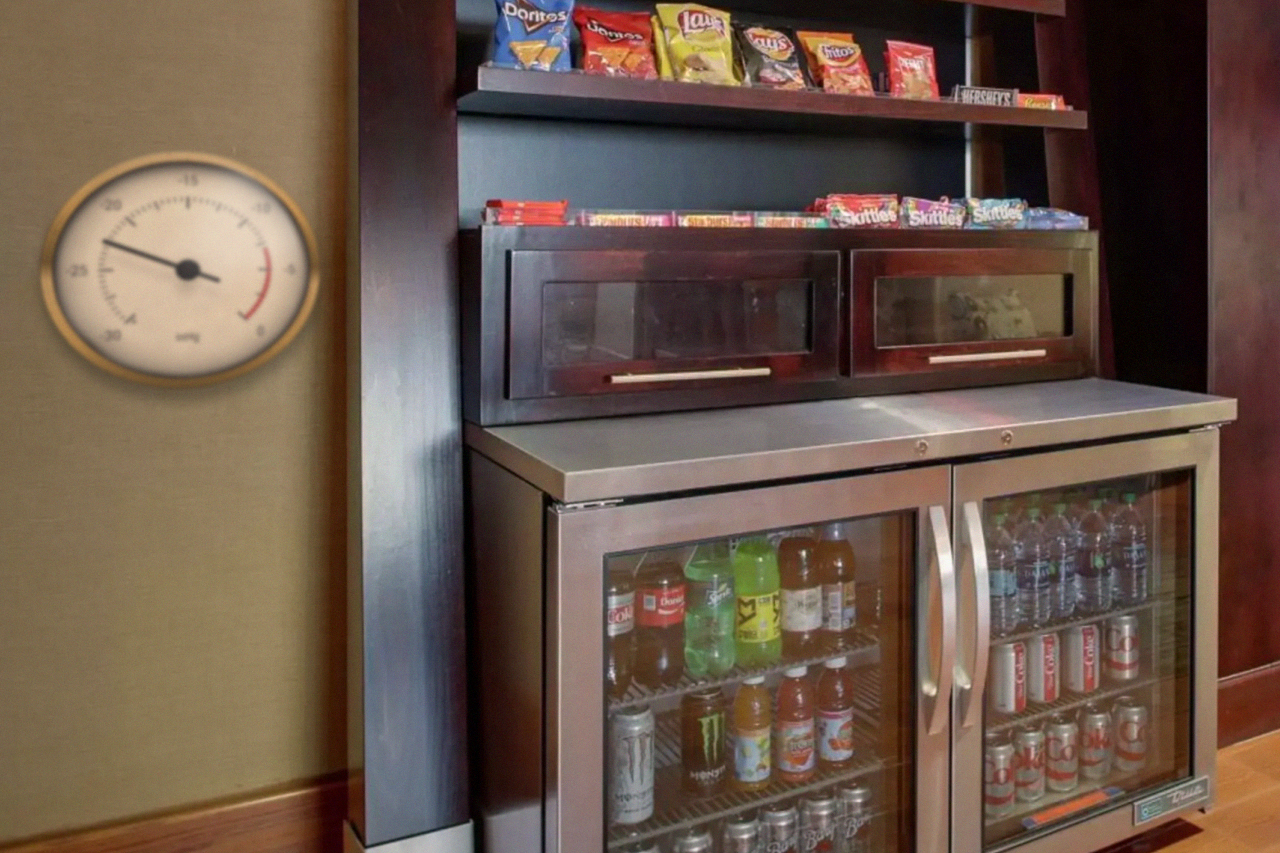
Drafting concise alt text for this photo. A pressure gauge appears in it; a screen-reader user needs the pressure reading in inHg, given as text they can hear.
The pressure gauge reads -22.5 inHg
